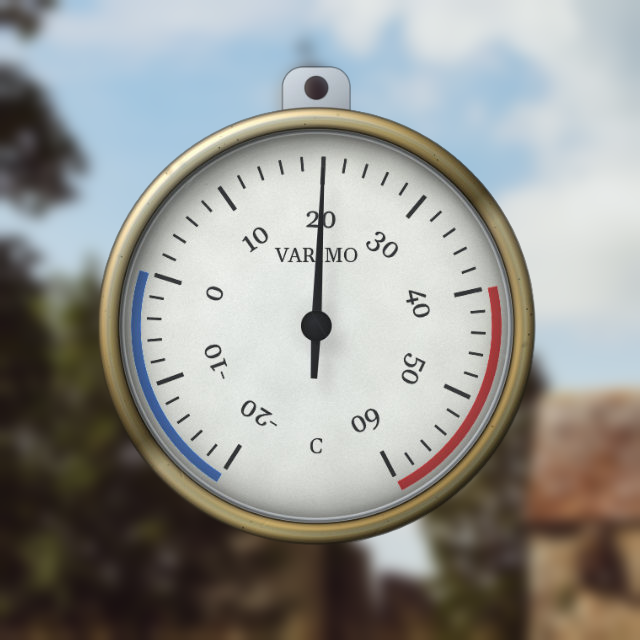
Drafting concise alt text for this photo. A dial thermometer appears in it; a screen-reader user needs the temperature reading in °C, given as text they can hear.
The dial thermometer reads 20 °C
